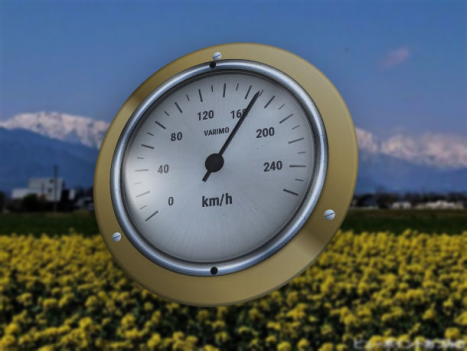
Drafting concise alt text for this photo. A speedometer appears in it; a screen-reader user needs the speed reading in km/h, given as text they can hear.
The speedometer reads 170 km/h
